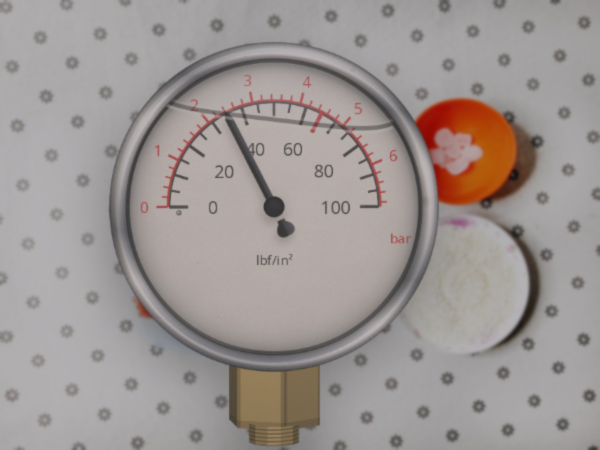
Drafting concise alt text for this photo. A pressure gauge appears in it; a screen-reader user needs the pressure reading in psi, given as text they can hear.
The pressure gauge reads 35 psi
